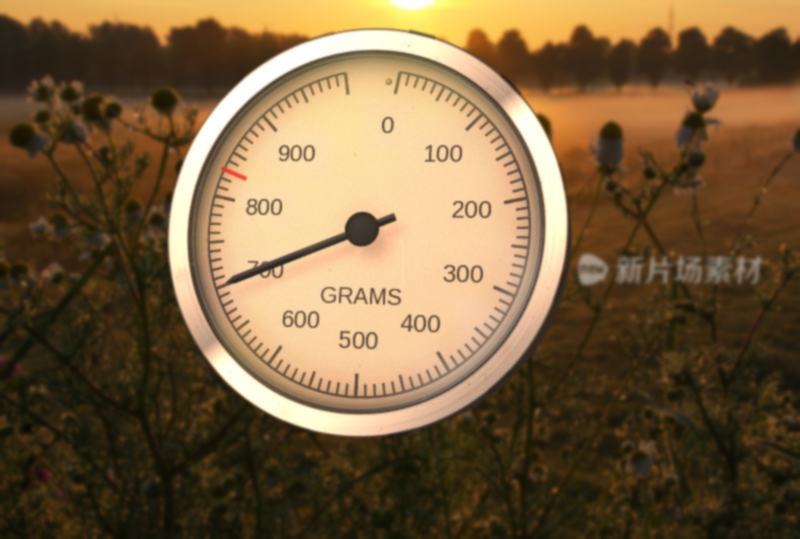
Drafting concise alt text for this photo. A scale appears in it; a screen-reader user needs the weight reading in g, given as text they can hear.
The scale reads 700 g
